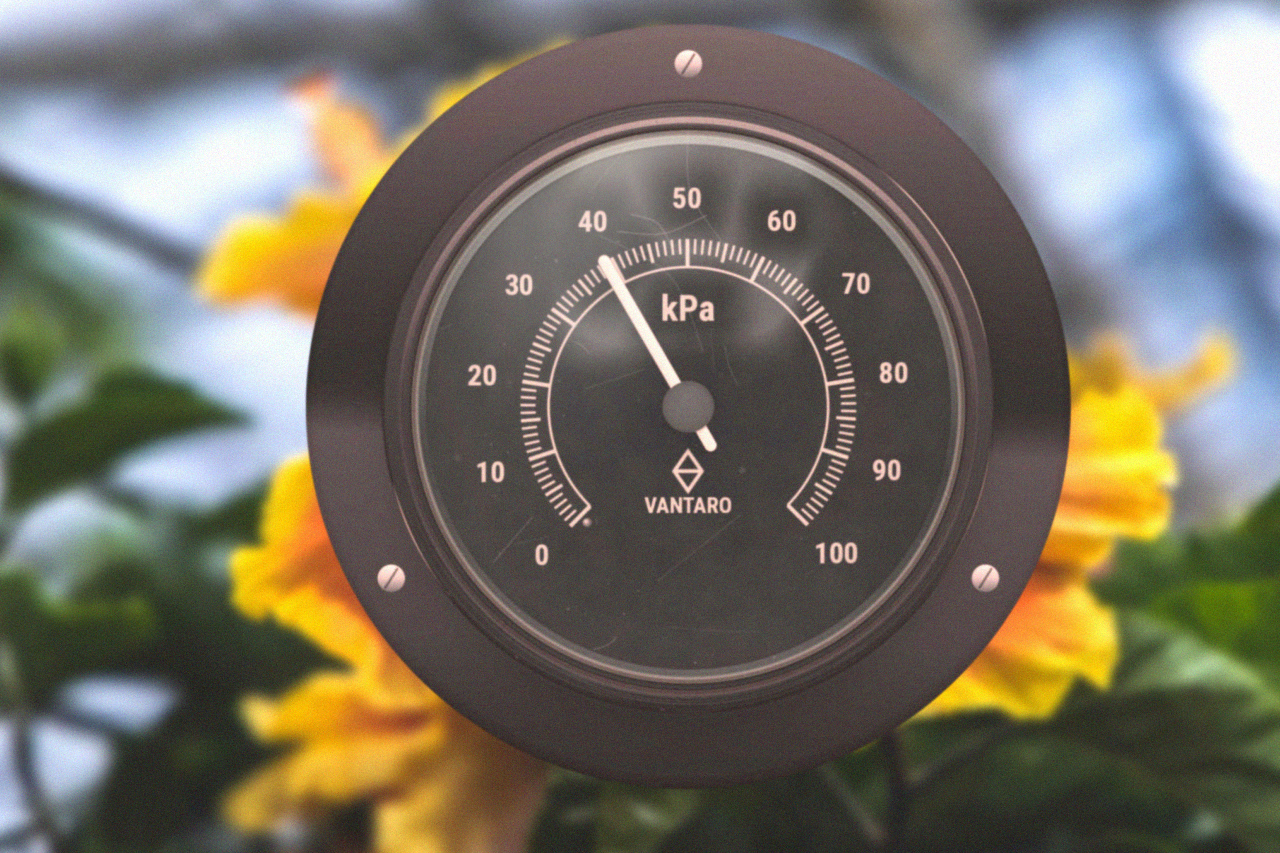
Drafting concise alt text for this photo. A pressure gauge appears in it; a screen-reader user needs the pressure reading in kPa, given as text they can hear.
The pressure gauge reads 39 kPa
